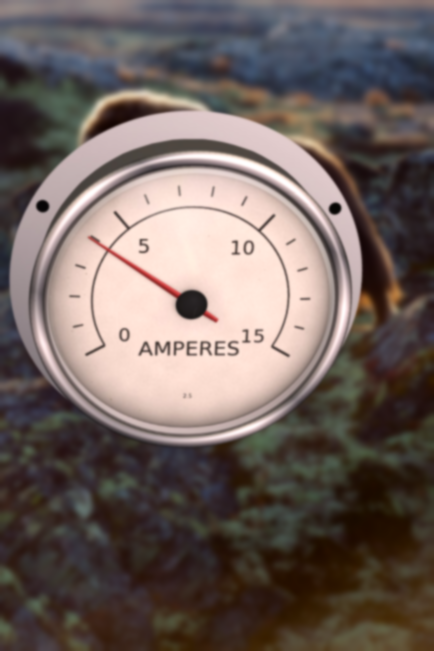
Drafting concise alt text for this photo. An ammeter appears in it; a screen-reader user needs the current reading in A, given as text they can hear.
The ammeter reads 4 A
